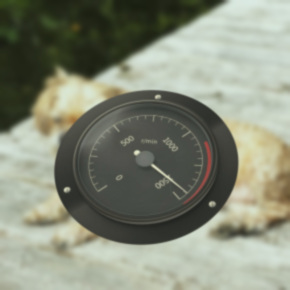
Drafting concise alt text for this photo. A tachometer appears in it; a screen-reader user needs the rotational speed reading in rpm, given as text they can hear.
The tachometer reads 1450 rpm
